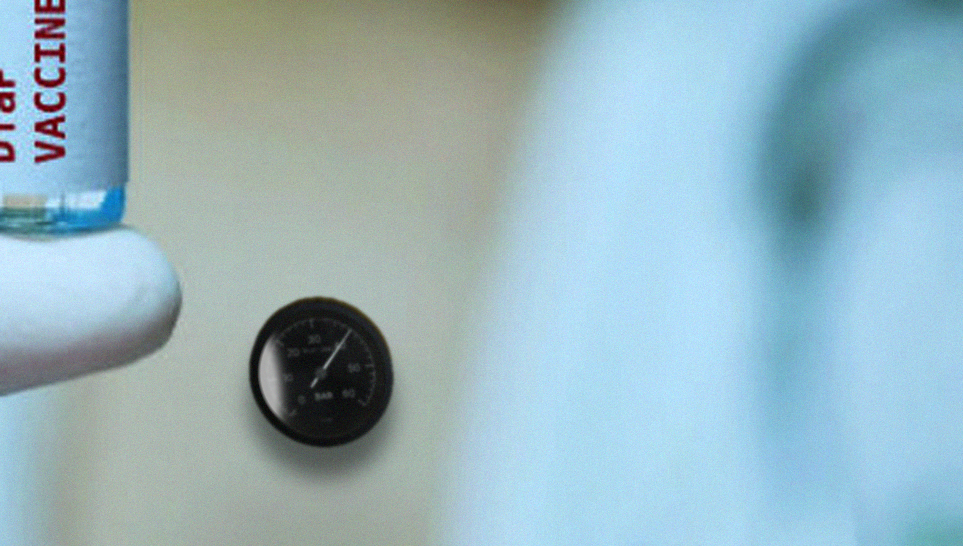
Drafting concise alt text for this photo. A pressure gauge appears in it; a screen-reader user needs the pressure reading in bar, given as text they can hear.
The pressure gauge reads 40 bar
